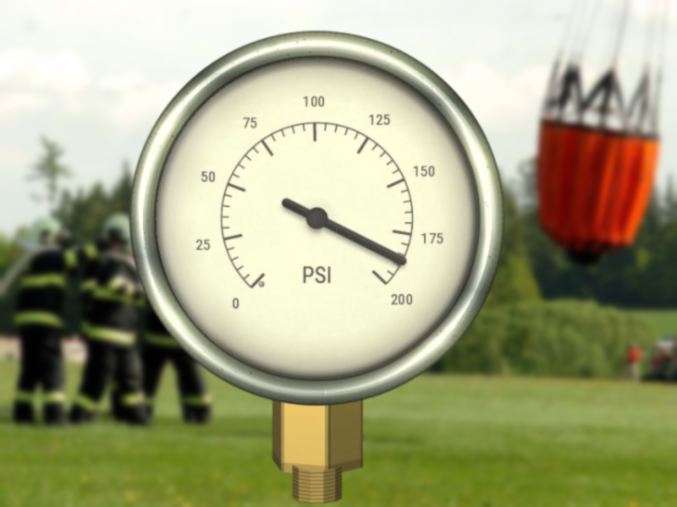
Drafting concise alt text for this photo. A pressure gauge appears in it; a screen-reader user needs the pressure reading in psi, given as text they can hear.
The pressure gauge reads 187.5 psi
